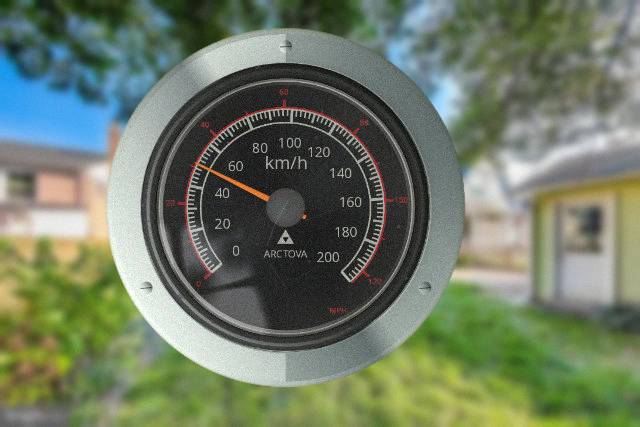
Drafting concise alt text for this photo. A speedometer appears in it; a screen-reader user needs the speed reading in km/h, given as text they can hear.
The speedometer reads 50 km/h
